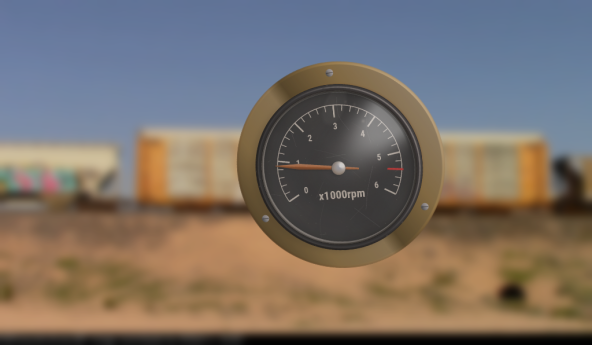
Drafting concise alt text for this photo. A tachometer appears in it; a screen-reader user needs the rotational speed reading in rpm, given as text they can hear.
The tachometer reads 900 rpm
